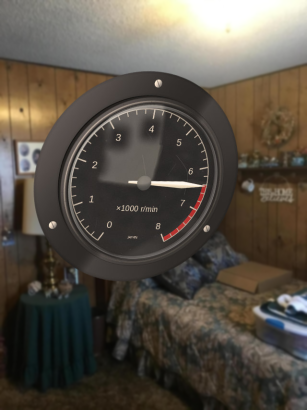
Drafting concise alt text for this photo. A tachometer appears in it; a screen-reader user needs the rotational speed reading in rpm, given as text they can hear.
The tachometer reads 6400 rpm
